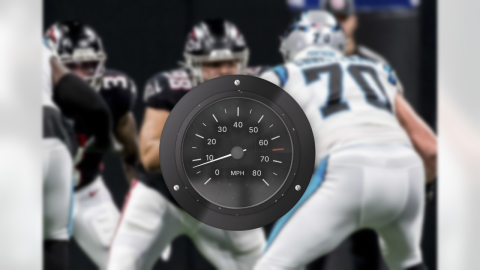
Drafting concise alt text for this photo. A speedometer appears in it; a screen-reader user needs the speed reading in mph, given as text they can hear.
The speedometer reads 7.5 mph
